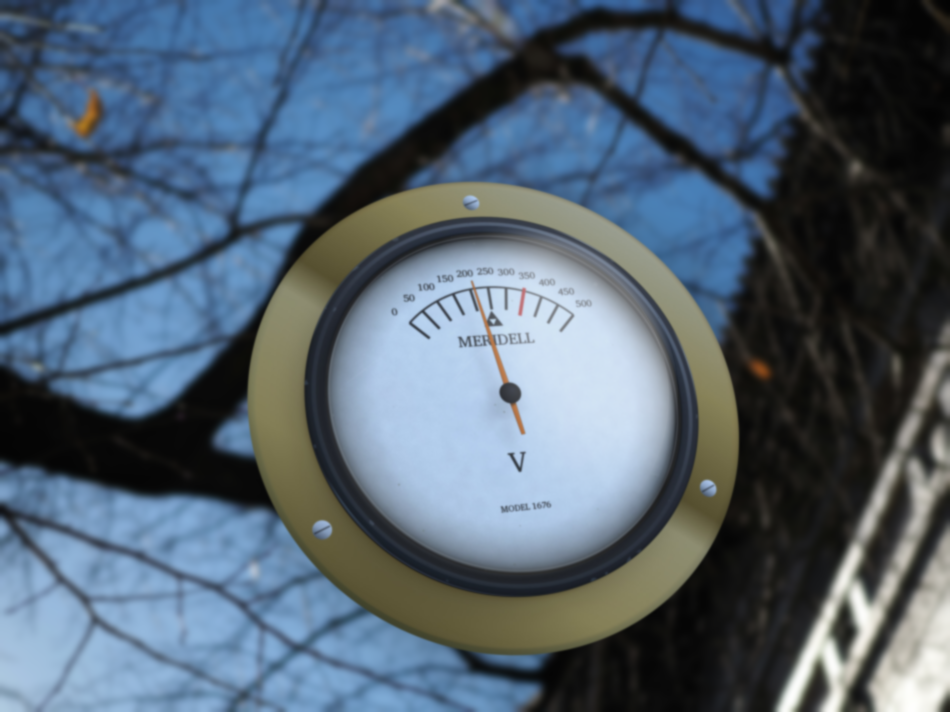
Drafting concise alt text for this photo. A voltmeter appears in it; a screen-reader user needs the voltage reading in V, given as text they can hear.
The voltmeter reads 200 V
